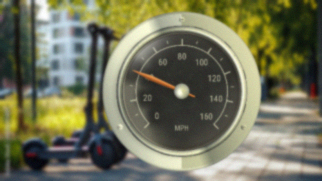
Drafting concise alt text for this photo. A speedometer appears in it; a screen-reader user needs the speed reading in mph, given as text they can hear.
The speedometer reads 40 mph
